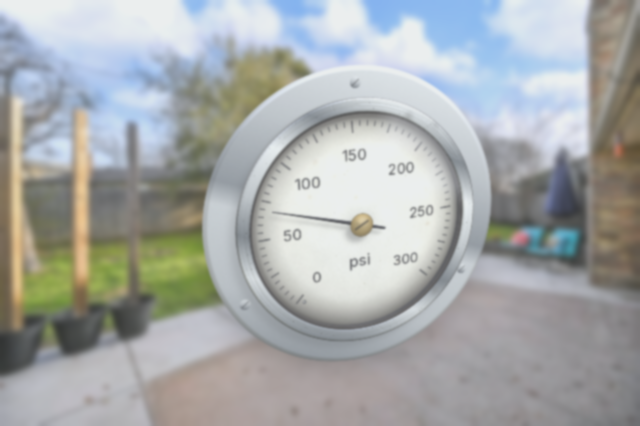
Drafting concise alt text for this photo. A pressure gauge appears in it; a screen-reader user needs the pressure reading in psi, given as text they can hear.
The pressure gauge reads 70 psi
